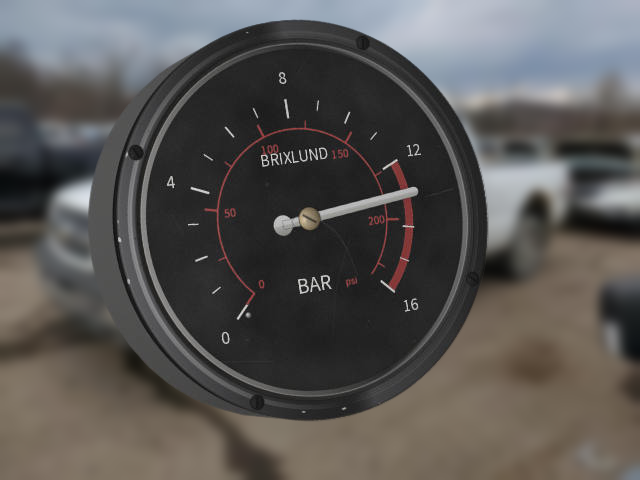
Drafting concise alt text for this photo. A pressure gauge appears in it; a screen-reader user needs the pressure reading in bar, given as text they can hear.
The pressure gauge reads 13 bar
